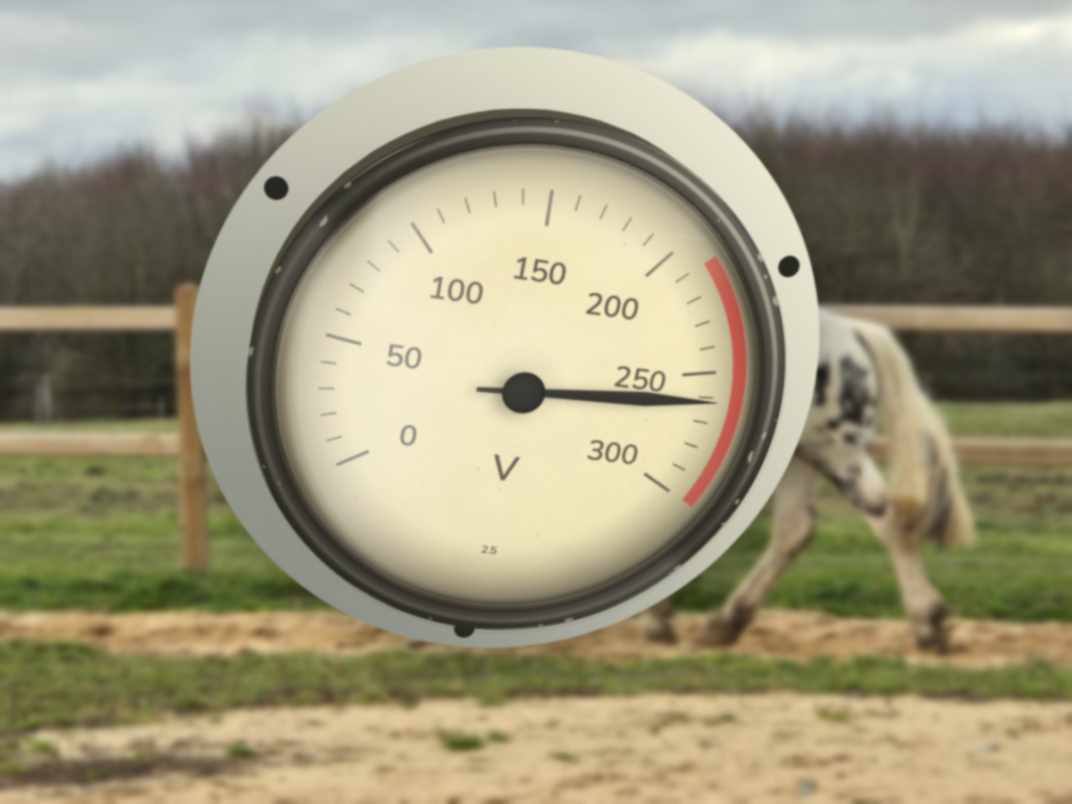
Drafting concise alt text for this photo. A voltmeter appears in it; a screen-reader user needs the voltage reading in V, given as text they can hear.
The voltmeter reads 260 V
